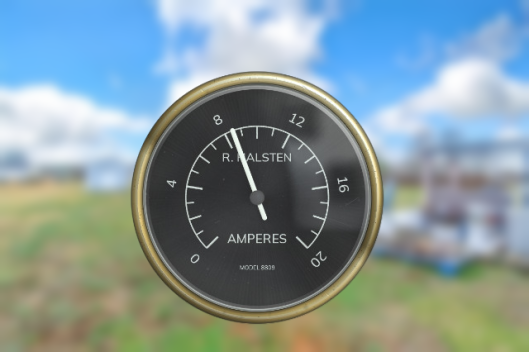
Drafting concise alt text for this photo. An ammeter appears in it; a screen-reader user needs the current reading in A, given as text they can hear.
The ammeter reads 8.5 A
